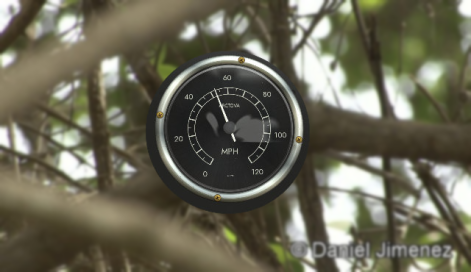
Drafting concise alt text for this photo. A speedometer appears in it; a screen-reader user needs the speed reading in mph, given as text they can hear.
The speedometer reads 52.5 mph
